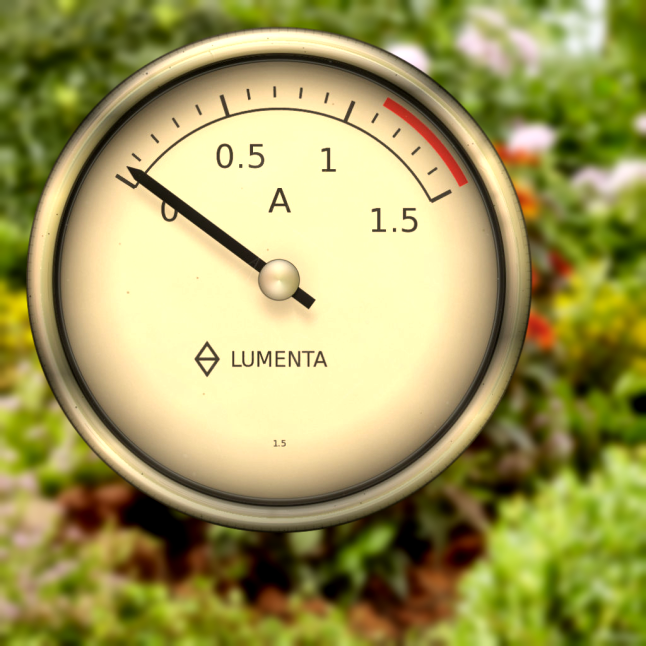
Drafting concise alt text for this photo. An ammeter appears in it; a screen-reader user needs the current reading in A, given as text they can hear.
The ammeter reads 0.05 A
